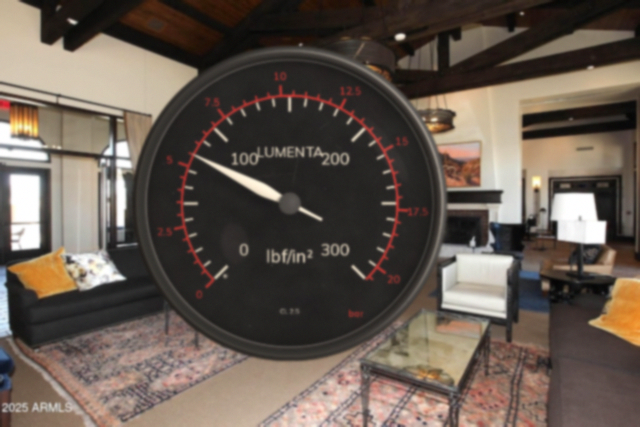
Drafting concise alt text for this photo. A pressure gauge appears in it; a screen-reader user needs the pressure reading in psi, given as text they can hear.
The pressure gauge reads 80 psi
